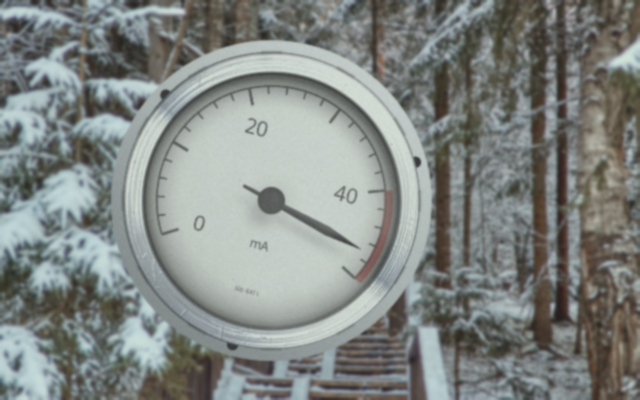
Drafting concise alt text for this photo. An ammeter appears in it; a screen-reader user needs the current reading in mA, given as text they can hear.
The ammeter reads 47 mA
